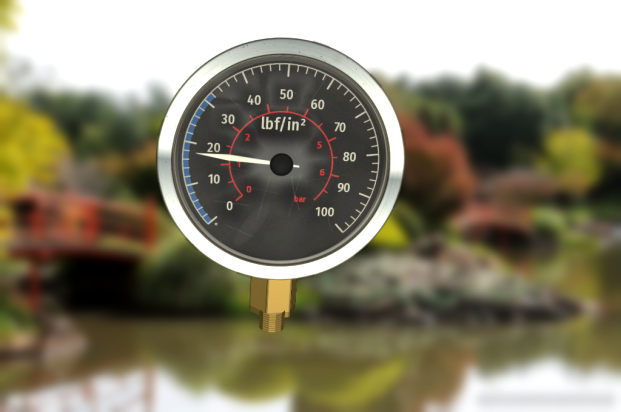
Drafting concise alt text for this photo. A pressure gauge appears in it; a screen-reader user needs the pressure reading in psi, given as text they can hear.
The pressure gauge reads 18 psi
